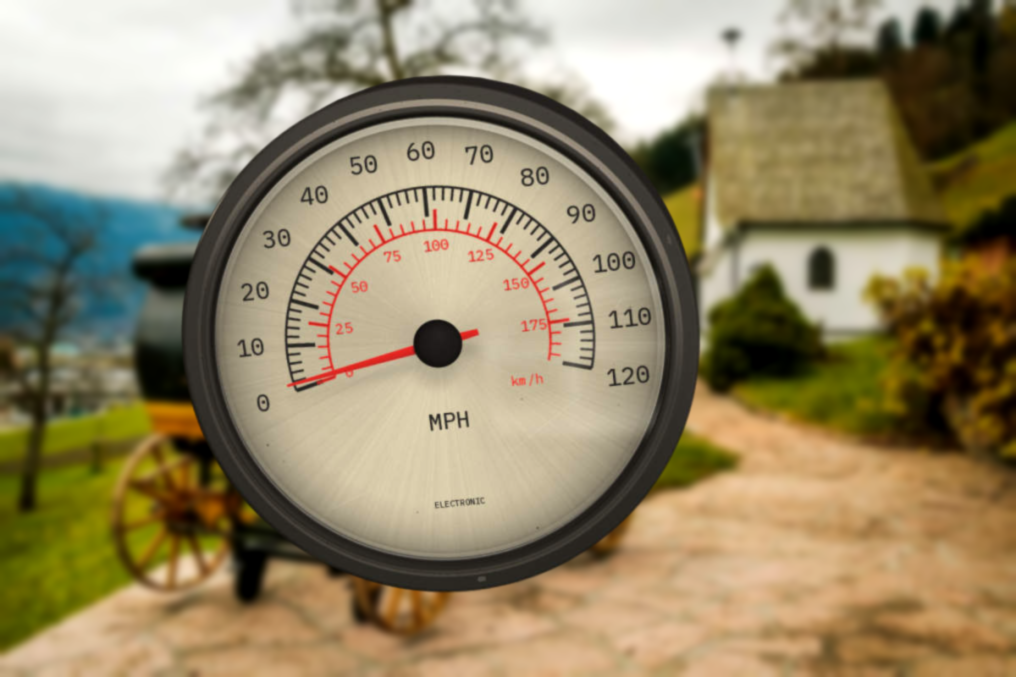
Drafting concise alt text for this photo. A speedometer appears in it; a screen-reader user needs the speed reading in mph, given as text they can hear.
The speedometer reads 2 mph
